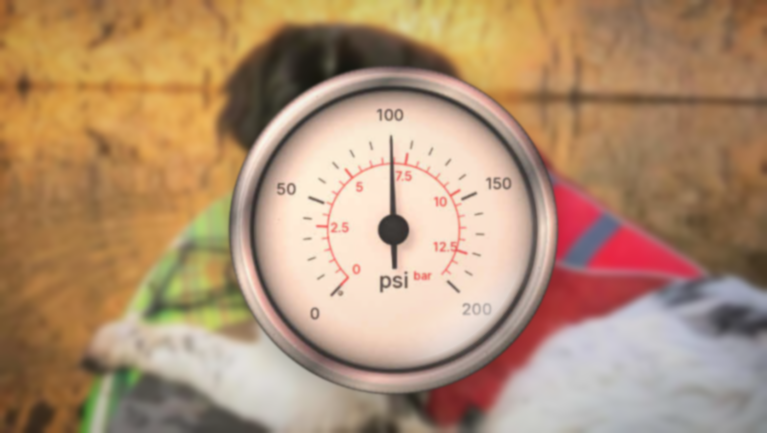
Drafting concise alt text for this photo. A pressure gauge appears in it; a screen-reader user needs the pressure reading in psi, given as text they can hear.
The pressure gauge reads 100 psi
